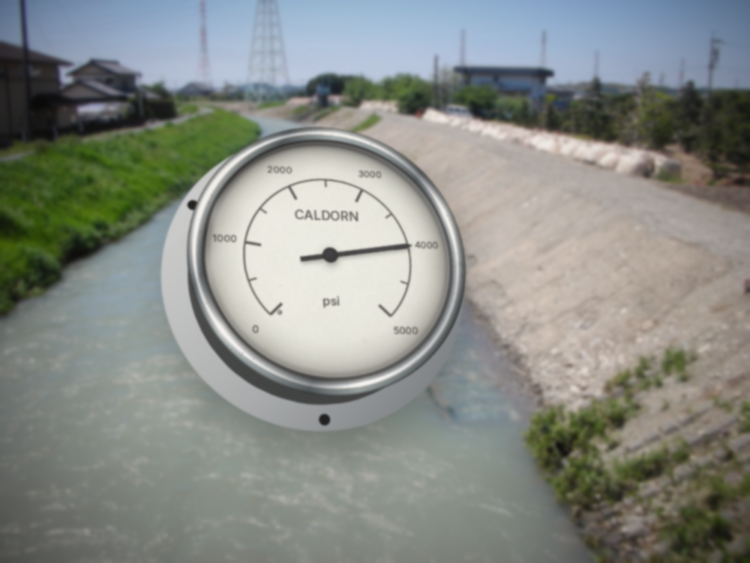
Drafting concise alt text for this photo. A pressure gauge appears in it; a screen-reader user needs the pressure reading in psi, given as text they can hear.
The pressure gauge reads 4000 psi
